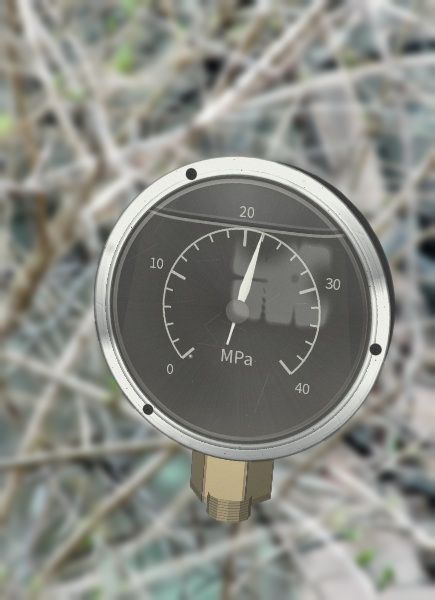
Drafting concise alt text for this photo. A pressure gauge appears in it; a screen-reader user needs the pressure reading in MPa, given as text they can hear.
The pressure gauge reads 22 MPa
